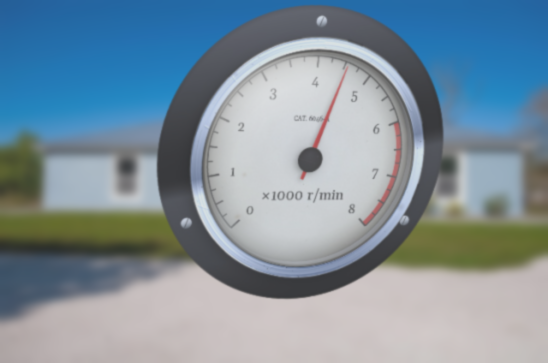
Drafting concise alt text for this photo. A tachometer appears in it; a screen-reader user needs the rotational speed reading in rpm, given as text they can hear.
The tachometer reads 4500 rpm
